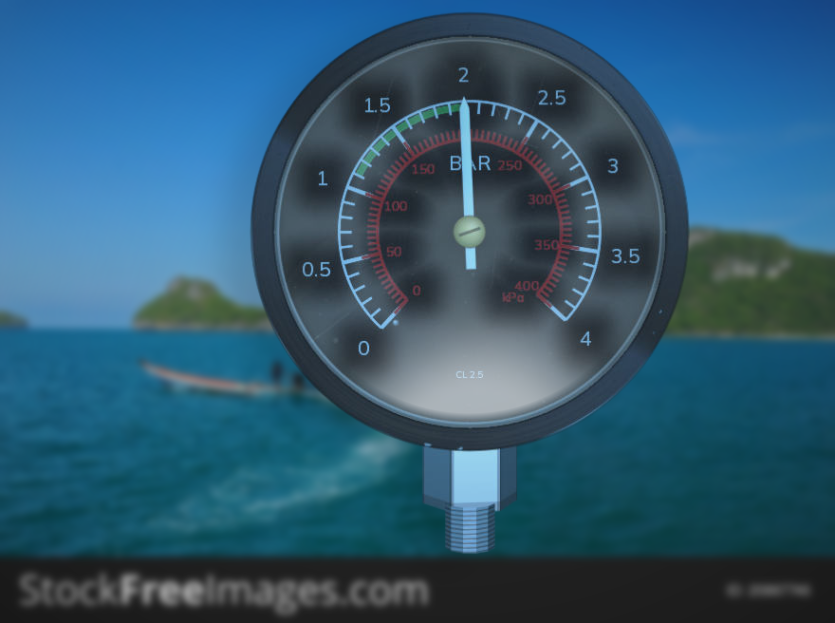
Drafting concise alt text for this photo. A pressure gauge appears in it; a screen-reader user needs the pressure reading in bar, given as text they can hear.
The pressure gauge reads 2 bar
